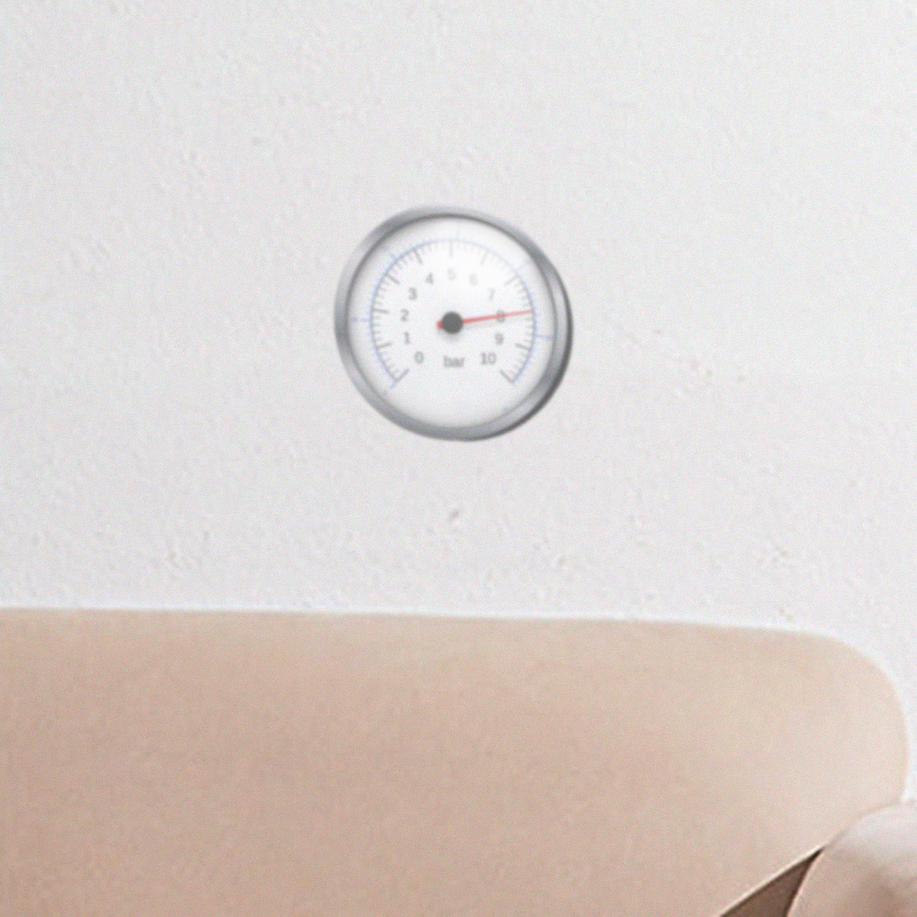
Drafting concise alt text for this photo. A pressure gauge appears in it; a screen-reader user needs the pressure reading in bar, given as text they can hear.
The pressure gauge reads 8 bar
